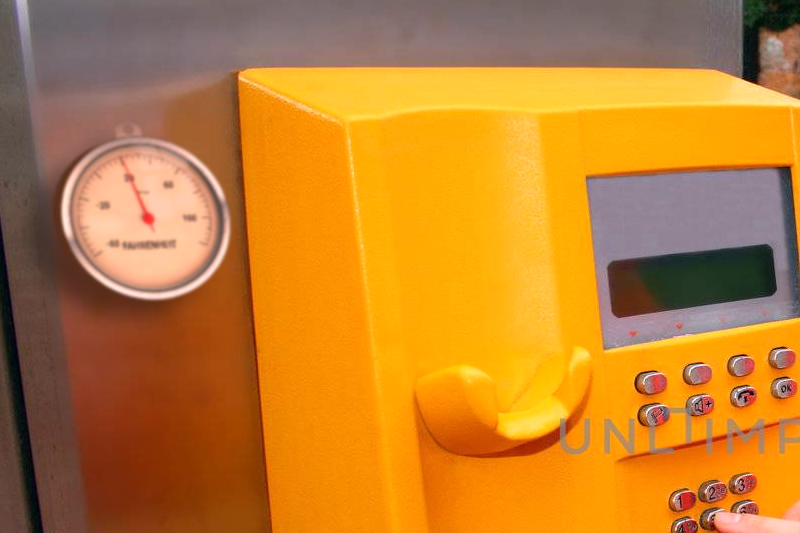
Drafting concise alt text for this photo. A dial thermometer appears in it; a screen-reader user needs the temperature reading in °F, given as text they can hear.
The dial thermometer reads 20 °F
